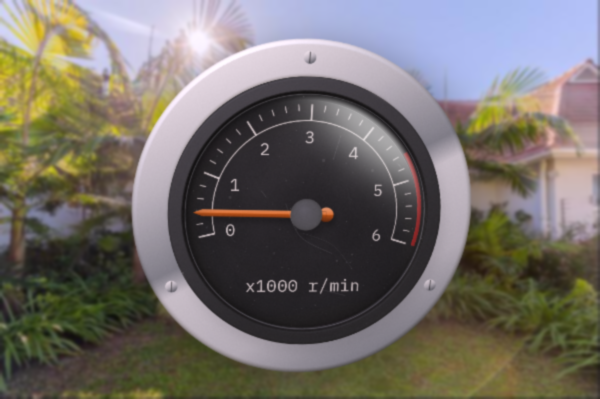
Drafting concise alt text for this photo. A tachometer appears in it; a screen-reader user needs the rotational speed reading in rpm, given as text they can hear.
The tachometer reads 400 rpm
